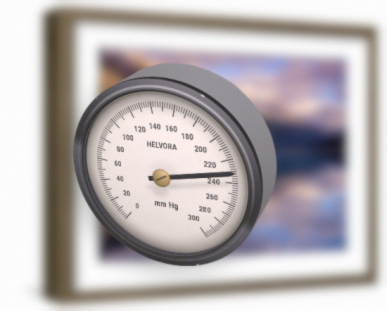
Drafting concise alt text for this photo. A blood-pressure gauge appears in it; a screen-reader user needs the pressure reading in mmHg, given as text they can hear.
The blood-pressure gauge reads 230 mmHg
